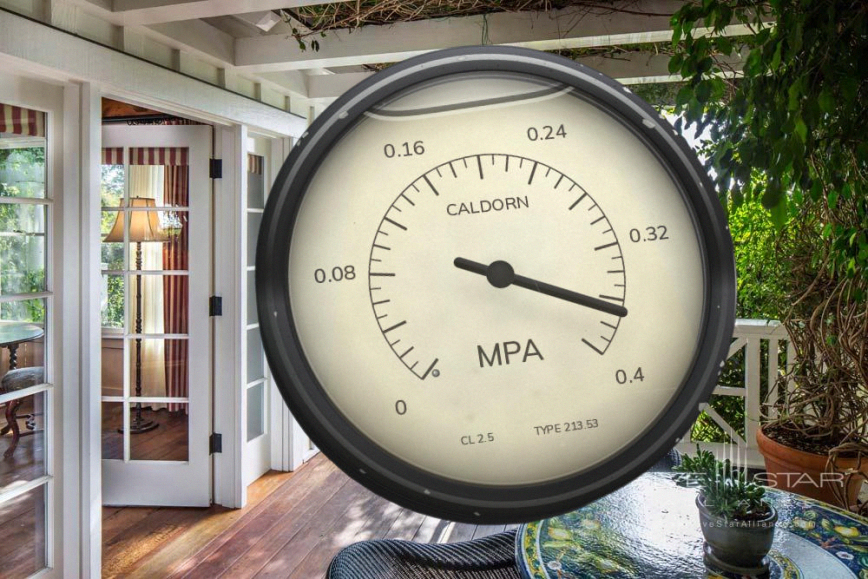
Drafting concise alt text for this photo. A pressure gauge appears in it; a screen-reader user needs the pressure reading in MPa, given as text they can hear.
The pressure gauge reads 0.37 MPa
